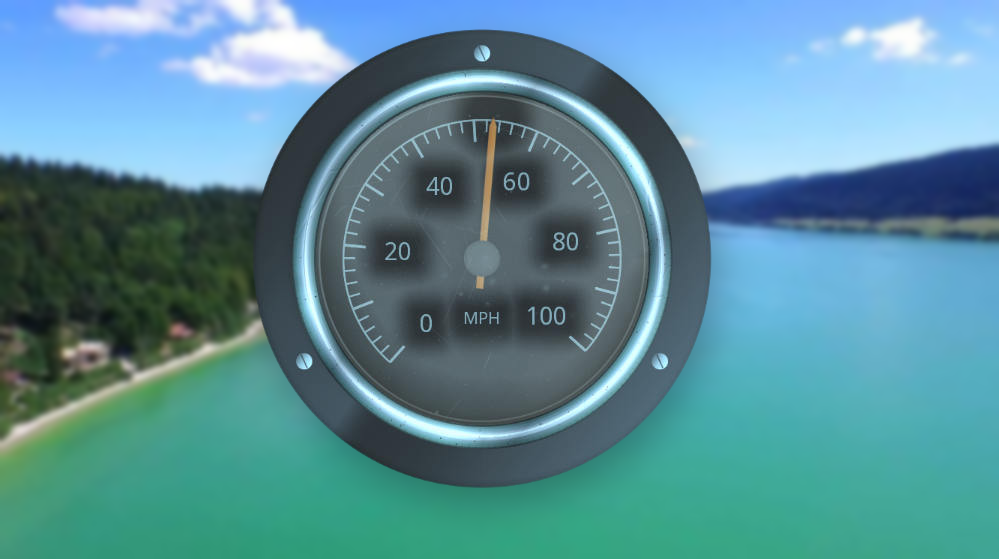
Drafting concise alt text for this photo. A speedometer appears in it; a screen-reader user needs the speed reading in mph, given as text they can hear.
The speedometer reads 53 mph
